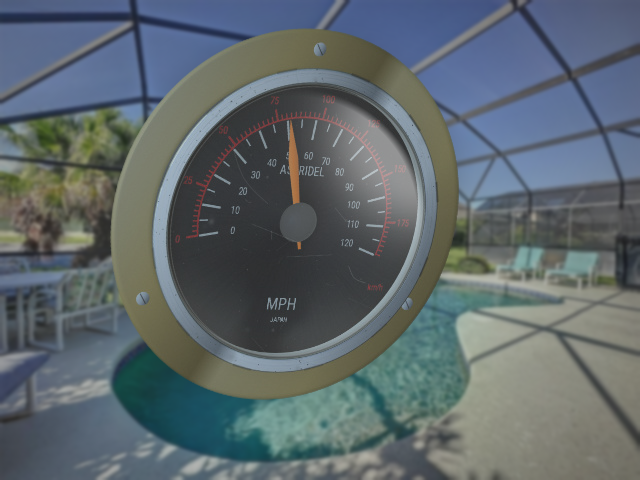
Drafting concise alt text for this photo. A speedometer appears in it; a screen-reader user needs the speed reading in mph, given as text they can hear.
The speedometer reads 50 mph
